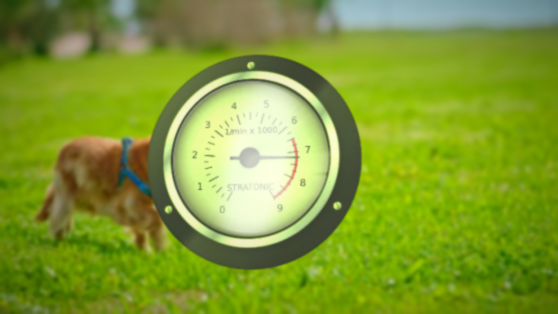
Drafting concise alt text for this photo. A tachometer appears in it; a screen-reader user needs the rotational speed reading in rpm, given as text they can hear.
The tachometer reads 7250 rpm
